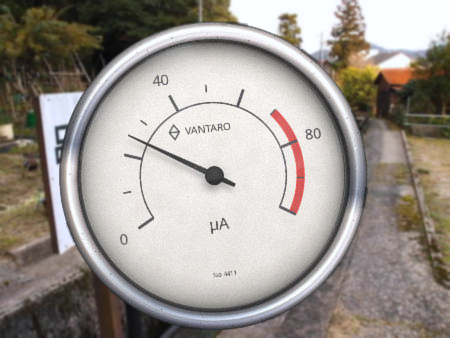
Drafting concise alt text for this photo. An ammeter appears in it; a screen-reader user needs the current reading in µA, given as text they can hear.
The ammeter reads 25 µA
